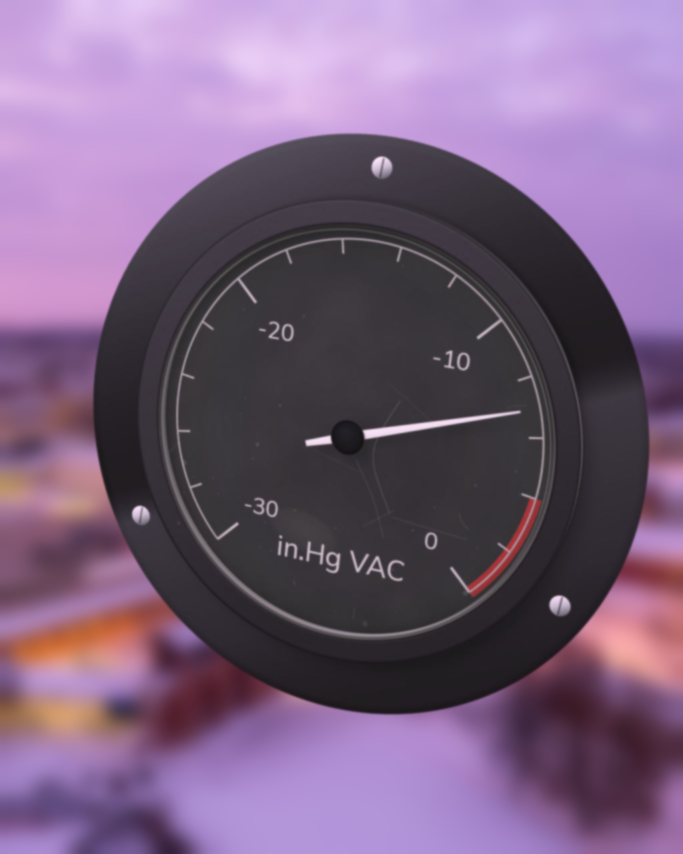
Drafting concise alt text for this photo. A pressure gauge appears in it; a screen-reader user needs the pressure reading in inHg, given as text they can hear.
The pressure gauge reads -7 inHg
